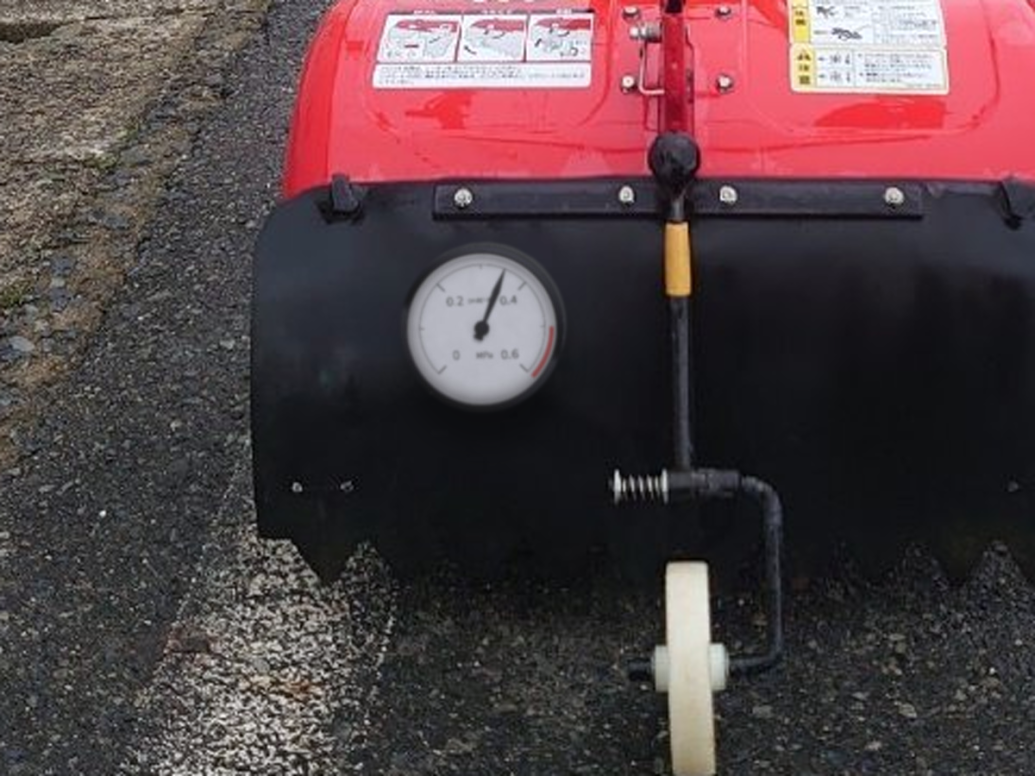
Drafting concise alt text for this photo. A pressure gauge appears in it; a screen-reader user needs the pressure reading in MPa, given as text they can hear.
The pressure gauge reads 0.35 MPa
